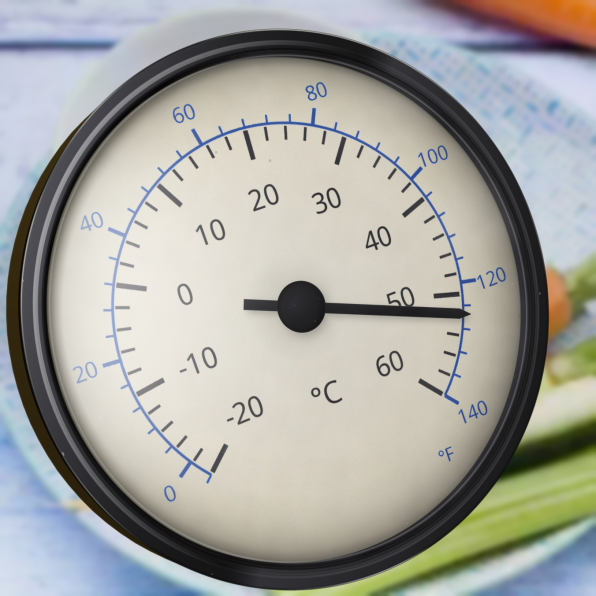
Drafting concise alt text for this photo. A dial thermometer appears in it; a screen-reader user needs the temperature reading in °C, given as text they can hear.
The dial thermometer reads 52 °C
